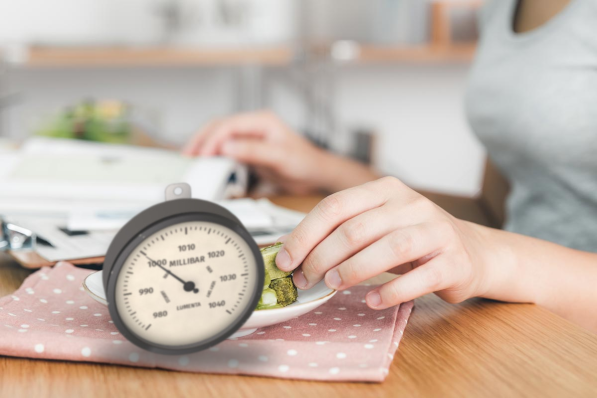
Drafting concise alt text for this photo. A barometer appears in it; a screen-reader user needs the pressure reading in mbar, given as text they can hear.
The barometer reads 1000 mbar
